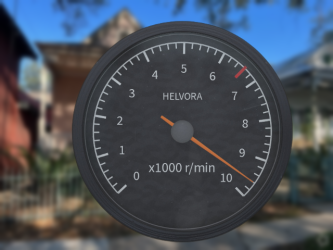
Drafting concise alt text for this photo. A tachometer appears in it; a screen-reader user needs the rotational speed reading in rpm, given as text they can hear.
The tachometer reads 9600 rpm
